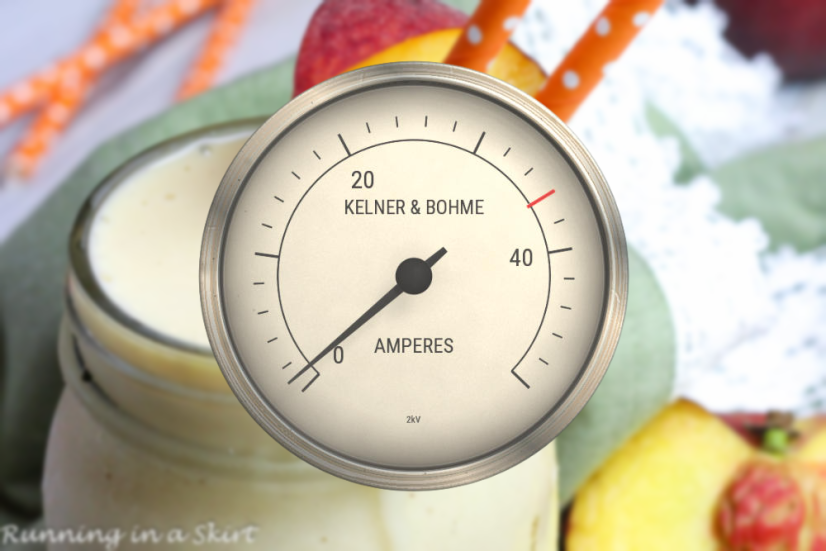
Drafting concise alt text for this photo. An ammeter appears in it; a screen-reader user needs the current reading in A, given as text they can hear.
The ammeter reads 1 A
